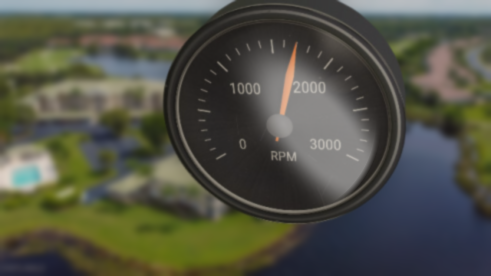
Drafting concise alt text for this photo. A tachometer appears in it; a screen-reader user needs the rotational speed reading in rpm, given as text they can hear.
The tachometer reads 1700 rpm
